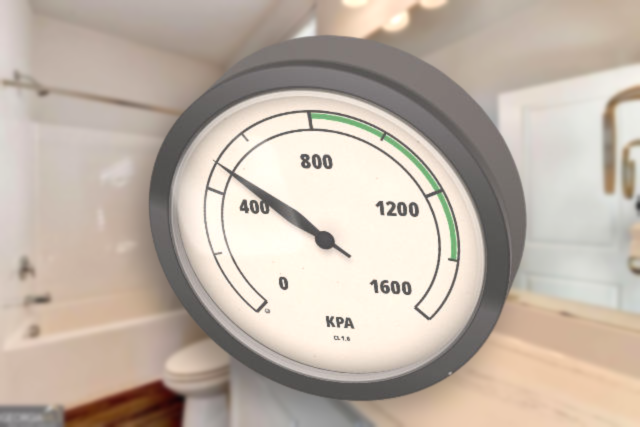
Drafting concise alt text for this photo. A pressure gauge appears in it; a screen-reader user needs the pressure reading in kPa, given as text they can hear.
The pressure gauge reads 500 kPa
